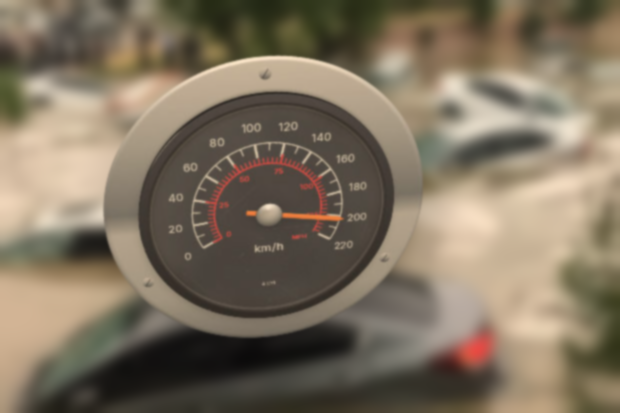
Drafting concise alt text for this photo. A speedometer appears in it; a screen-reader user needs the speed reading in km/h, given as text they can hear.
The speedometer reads 200 km/h
